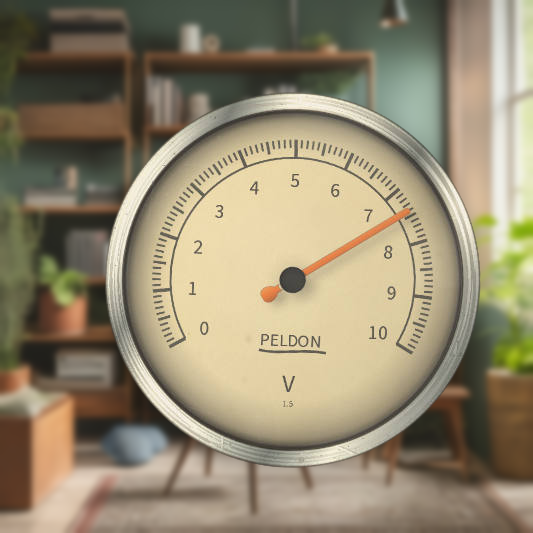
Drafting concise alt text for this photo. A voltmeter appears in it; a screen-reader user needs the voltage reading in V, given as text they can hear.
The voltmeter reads 7.4 V
